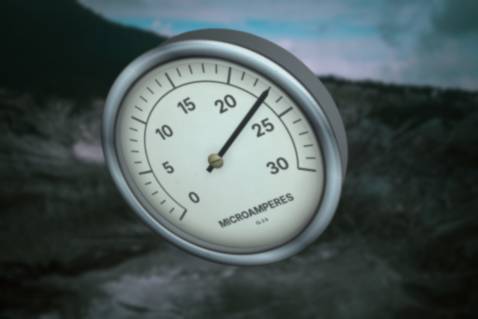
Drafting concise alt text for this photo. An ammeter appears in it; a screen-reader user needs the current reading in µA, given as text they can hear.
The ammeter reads 23 µA
